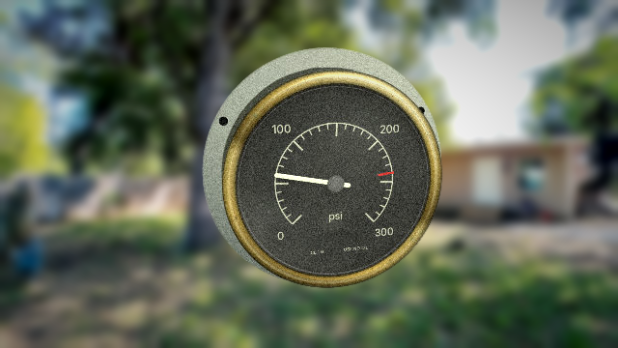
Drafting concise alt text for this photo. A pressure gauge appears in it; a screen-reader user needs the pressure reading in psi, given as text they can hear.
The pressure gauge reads 60 psi
